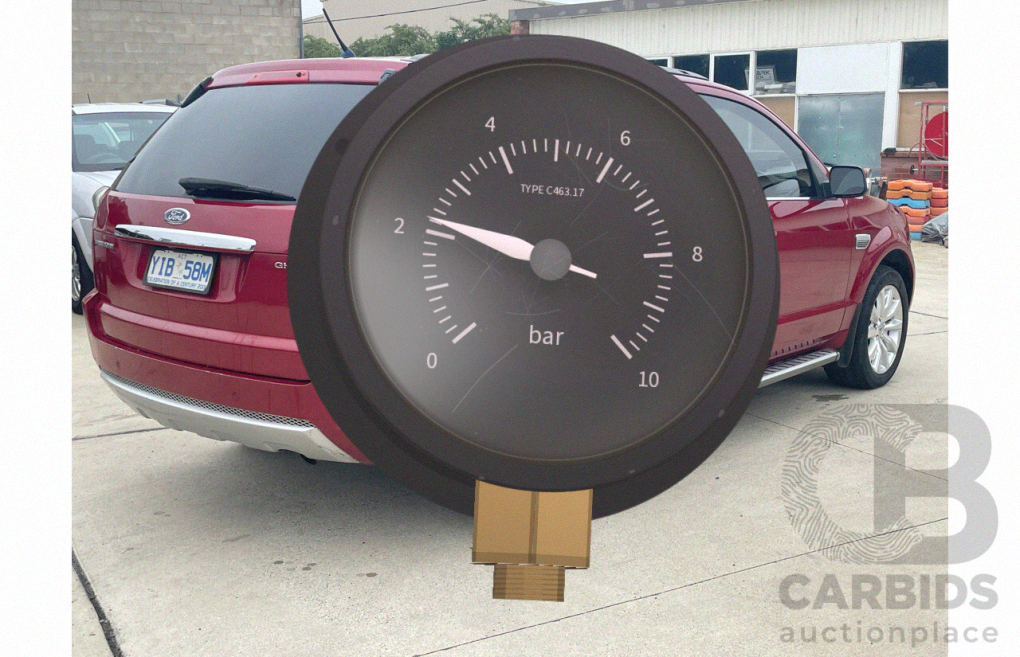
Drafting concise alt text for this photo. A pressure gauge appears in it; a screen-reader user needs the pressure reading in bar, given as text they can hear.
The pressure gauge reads 2.2 bar
